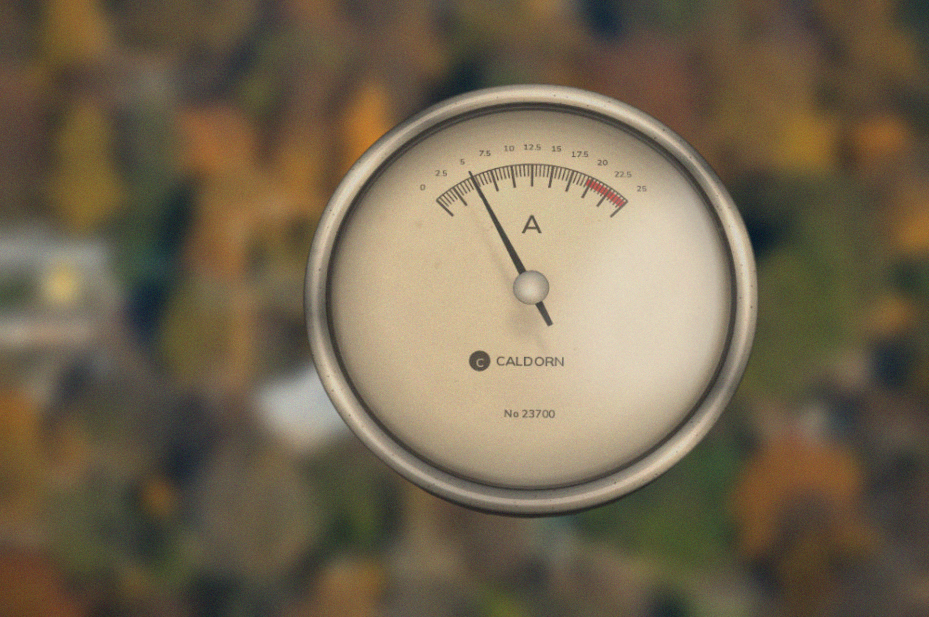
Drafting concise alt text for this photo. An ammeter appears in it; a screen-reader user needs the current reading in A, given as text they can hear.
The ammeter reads 5 A
